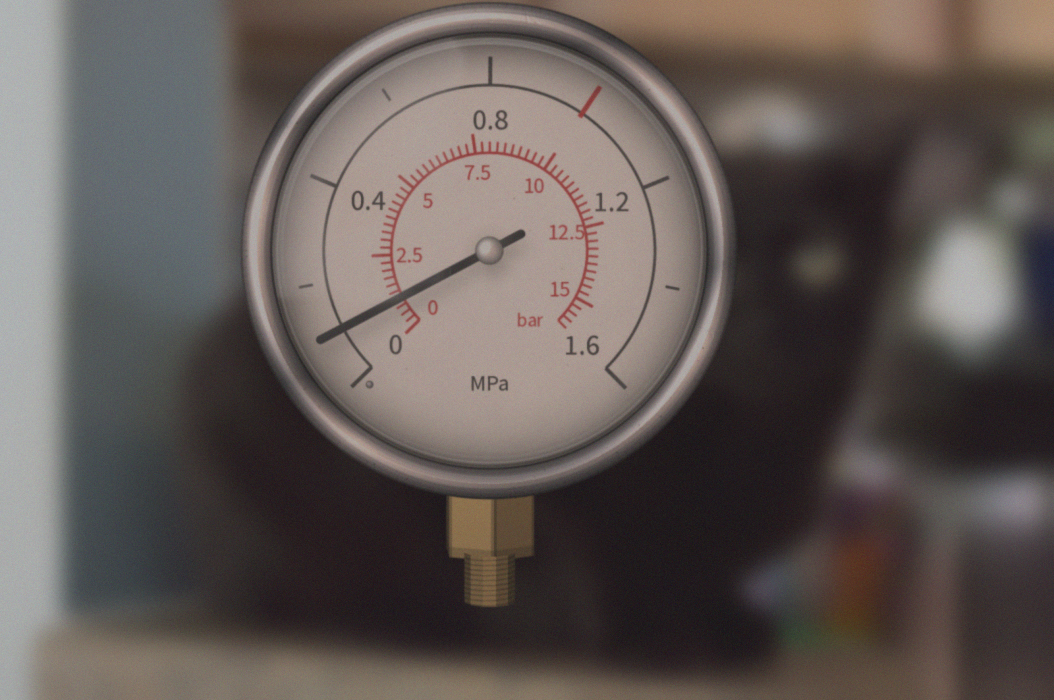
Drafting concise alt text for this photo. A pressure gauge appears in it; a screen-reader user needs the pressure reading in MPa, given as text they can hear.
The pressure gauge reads 0.1 MPa
